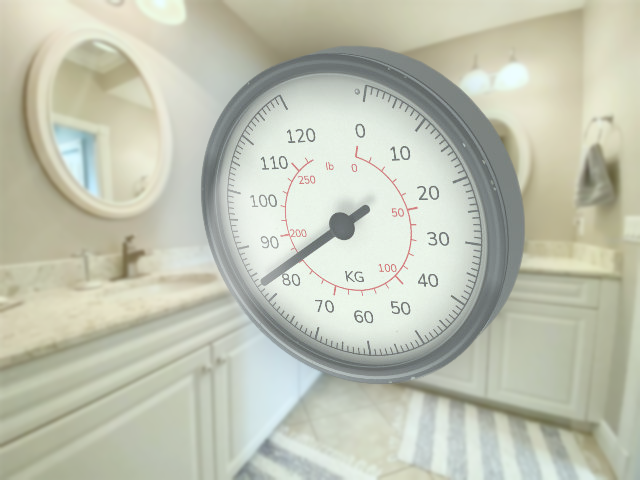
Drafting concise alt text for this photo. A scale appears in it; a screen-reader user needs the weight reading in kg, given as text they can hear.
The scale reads 83 kg
